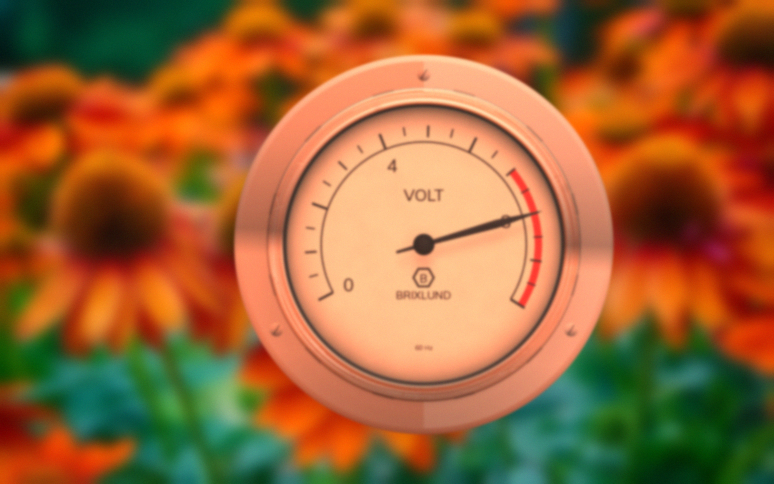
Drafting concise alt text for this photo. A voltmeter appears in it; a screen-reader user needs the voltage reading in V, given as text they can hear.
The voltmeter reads 8 V
